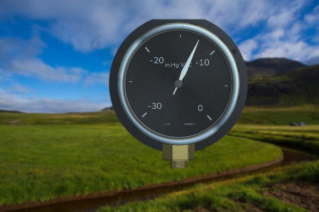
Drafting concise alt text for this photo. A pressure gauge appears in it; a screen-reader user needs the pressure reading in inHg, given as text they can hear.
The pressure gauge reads -12.5 inHg
